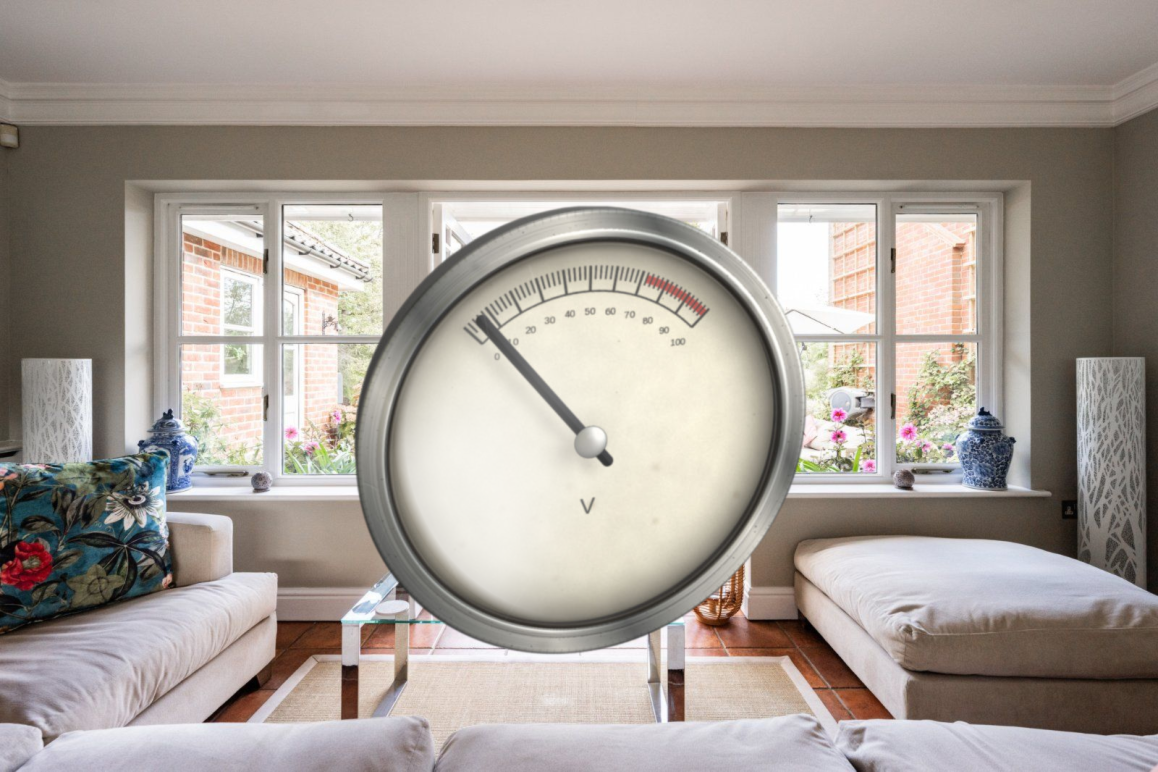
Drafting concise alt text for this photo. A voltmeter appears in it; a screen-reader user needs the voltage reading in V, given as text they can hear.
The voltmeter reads 6 V
